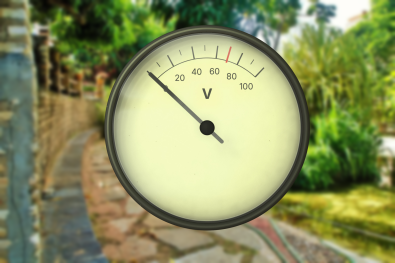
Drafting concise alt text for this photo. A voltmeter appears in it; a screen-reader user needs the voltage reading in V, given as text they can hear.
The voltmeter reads 0 V
